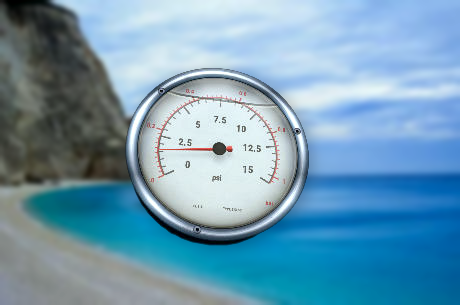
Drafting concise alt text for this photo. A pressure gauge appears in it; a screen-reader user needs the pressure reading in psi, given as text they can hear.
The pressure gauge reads 1.5 psi
